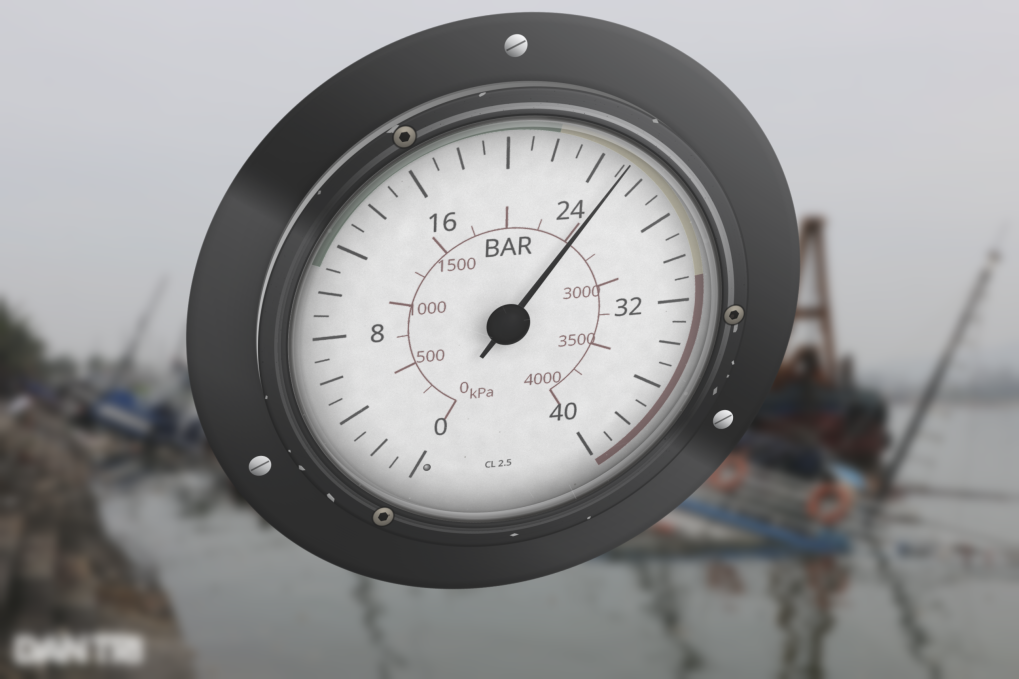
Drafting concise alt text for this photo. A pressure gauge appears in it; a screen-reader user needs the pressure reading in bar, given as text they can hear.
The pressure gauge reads 25 bar
